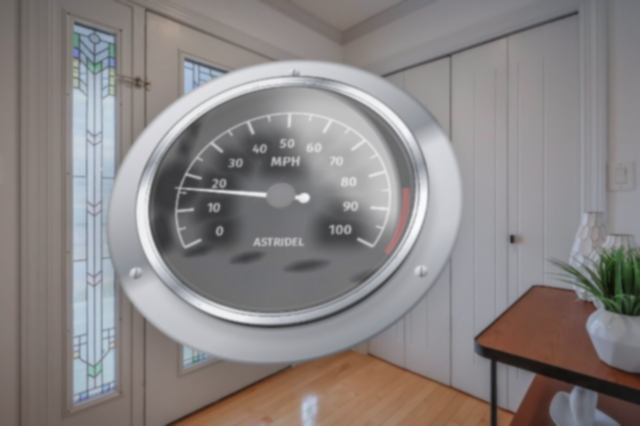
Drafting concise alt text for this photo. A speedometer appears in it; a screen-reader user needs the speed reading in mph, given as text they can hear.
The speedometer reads 15 mph
